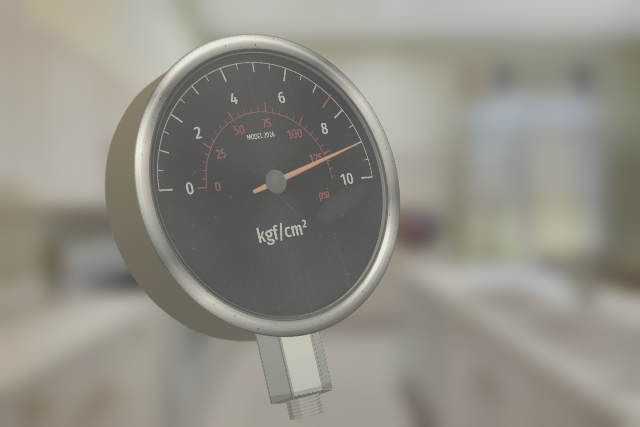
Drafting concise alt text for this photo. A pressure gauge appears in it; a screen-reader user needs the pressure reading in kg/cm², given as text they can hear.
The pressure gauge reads 9 kg/cm²
